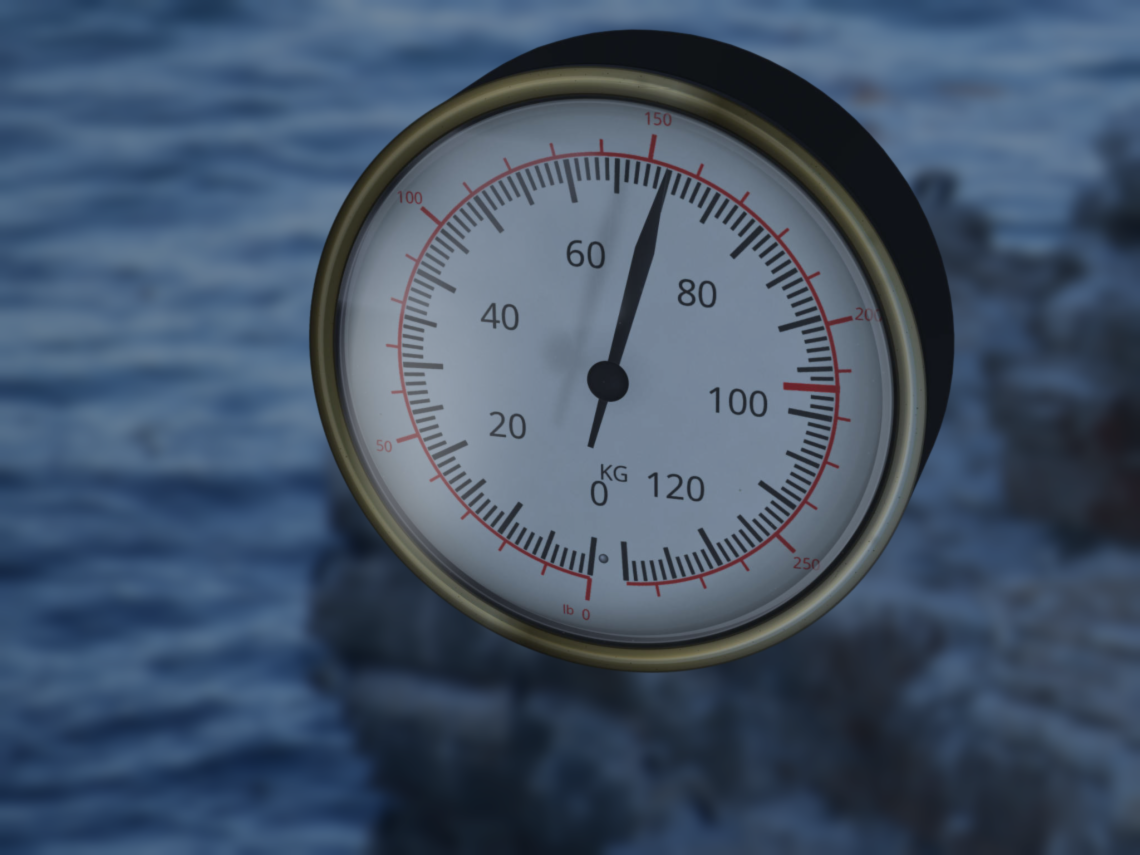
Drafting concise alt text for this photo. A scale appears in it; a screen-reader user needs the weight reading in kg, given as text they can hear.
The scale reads 70 kg
